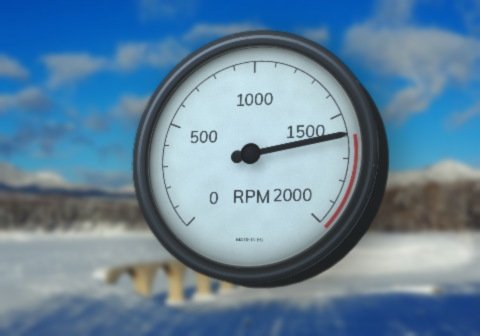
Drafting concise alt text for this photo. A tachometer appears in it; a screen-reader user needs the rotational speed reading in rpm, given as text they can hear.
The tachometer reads 1600 rpm
